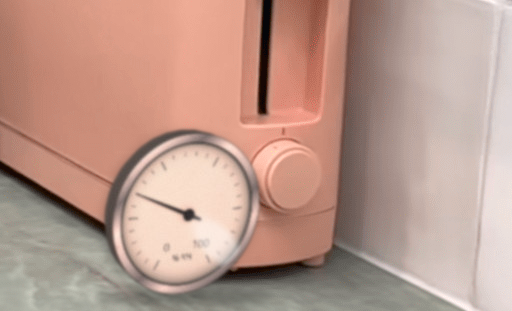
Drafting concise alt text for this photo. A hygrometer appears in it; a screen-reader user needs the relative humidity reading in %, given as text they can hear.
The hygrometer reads 28 %
